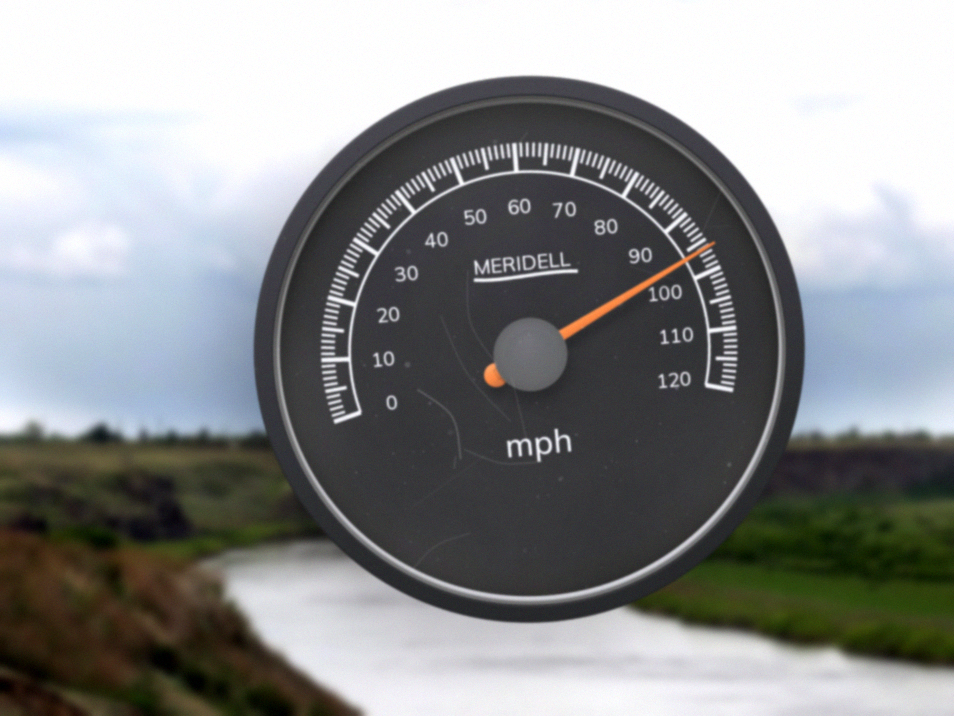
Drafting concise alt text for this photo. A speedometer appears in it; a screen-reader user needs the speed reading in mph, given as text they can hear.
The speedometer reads 96 mph
